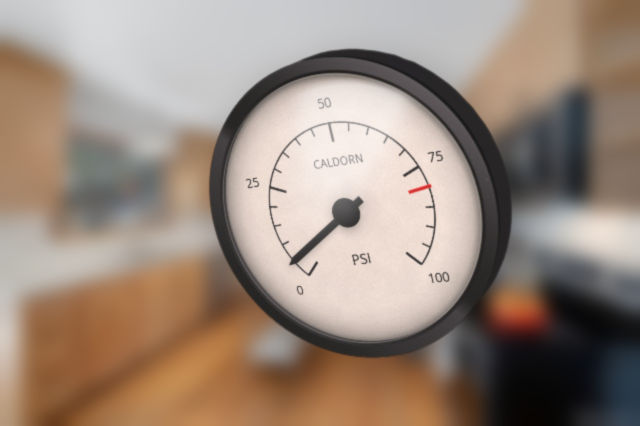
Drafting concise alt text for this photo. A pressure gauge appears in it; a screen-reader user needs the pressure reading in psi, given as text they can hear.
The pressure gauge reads 5 psi
